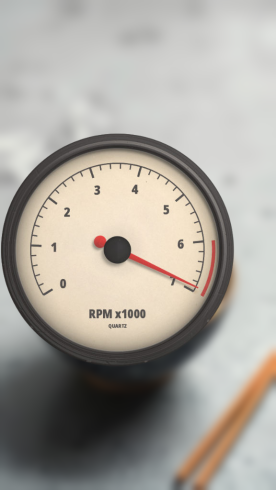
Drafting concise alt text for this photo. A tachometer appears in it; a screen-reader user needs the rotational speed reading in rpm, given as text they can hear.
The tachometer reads 6900 rpm
